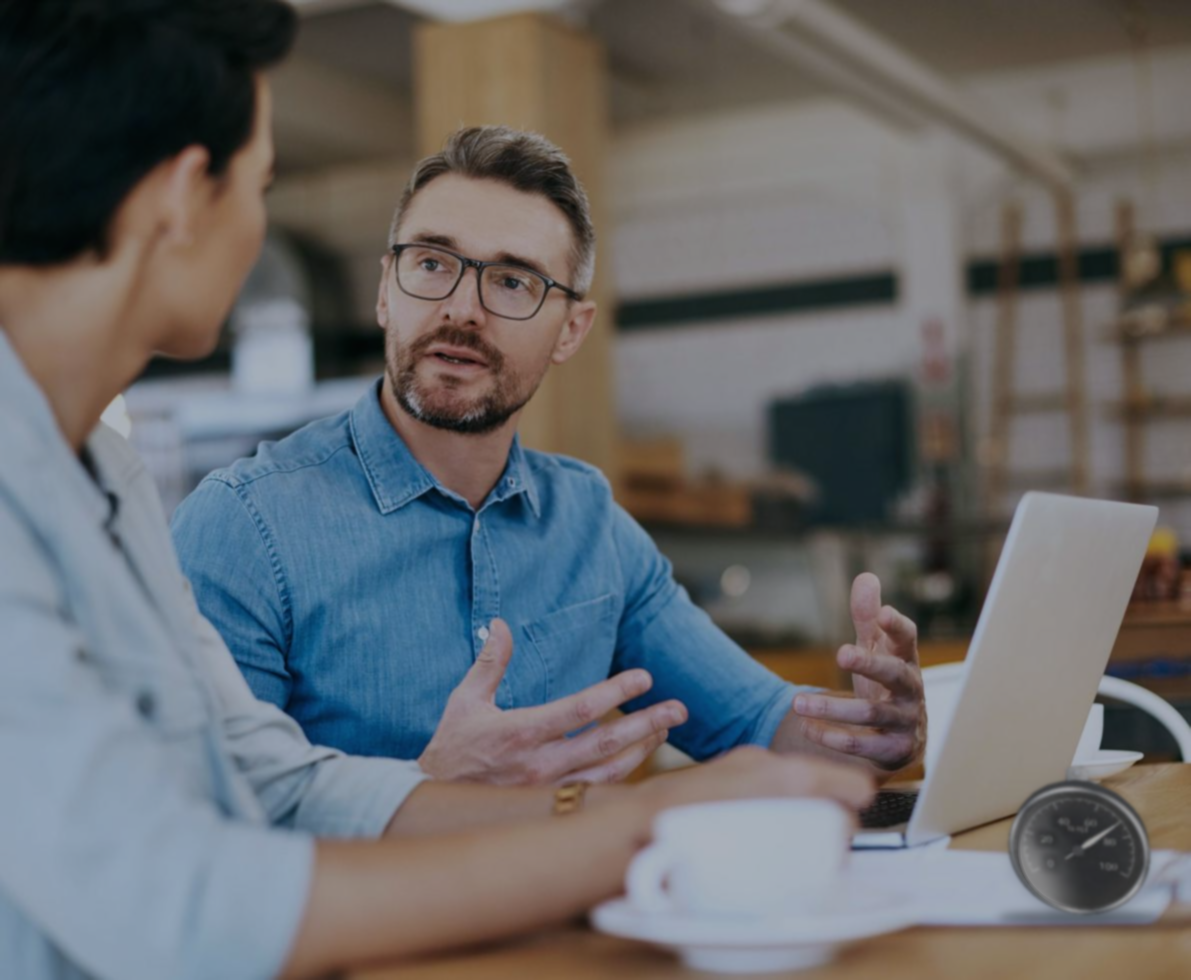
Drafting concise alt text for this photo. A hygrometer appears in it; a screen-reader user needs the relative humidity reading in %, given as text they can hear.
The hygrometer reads 72 %
